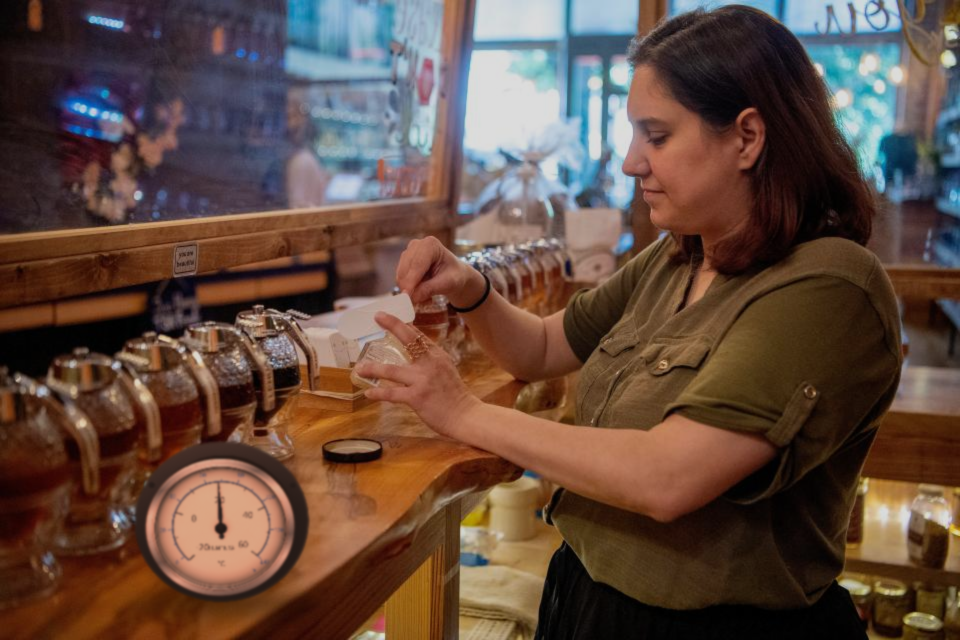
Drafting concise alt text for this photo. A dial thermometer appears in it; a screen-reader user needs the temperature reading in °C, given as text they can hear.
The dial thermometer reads 20 °C
